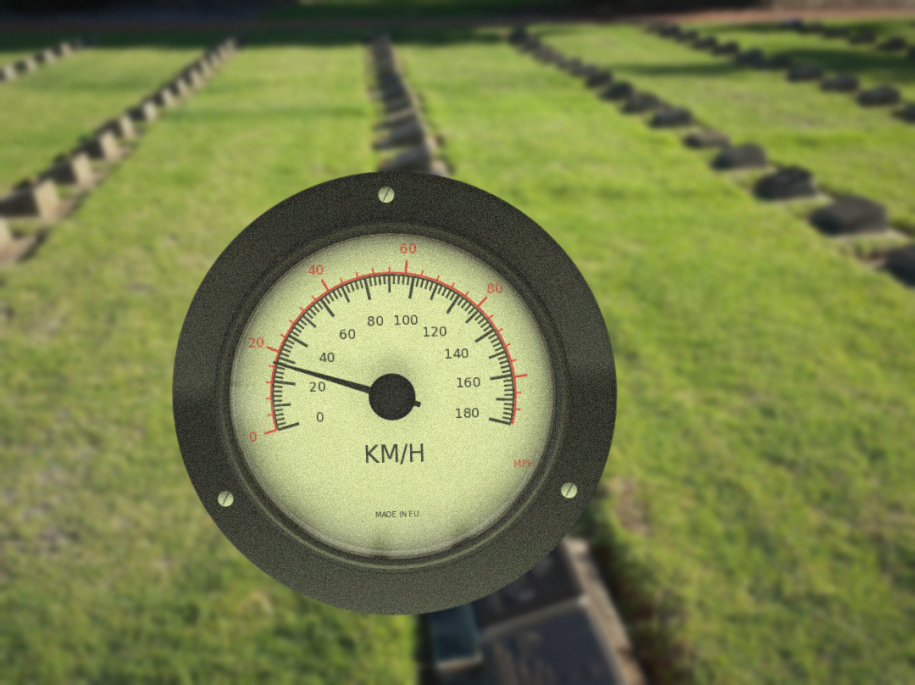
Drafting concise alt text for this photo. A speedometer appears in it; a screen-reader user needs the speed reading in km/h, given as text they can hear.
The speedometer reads 28 km/h
